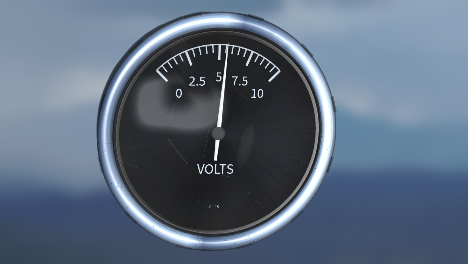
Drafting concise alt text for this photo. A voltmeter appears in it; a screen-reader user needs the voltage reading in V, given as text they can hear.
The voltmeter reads 5.5 V
